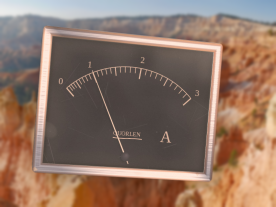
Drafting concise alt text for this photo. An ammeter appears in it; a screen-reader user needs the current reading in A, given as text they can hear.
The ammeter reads 1 A
